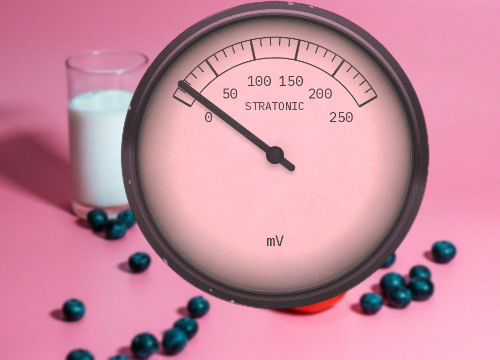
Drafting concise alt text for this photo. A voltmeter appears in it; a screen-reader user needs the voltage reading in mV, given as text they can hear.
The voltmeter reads 15 mV
